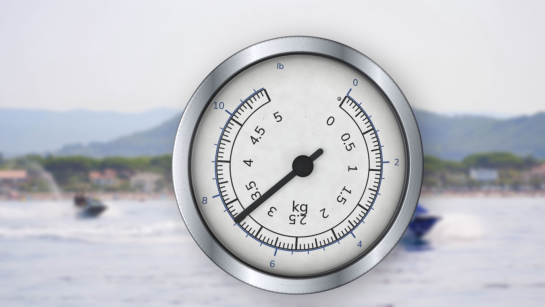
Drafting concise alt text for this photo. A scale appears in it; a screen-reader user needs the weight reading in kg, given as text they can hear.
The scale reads 3.3 kg
